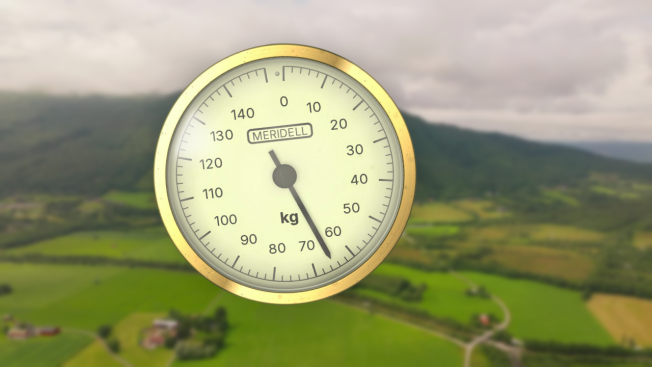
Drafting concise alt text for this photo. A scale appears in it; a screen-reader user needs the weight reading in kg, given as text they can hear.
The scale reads 65 kg
